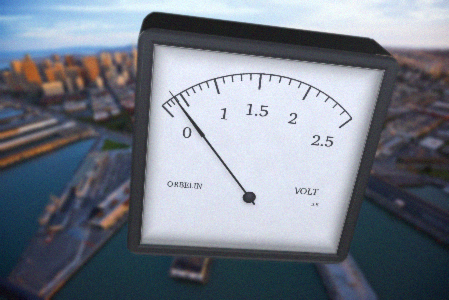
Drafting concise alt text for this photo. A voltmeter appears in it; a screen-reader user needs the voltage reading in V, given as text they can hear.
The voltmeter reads 0.4 V
